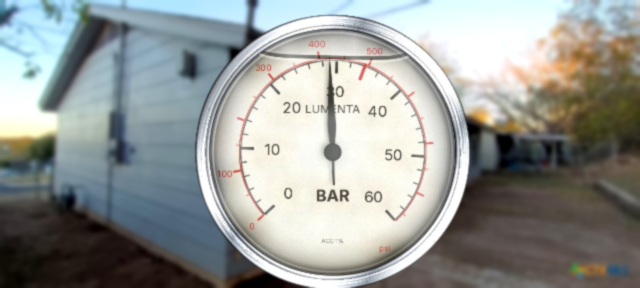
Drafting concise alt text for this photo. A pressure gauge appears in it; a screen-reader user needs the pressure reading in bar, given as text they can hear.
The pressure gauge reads 29 bar
